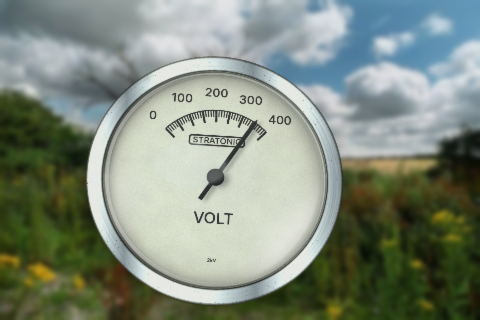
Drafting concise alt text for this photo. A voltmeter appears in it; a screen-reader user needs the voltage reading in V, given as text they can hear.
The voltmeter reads 350 V
